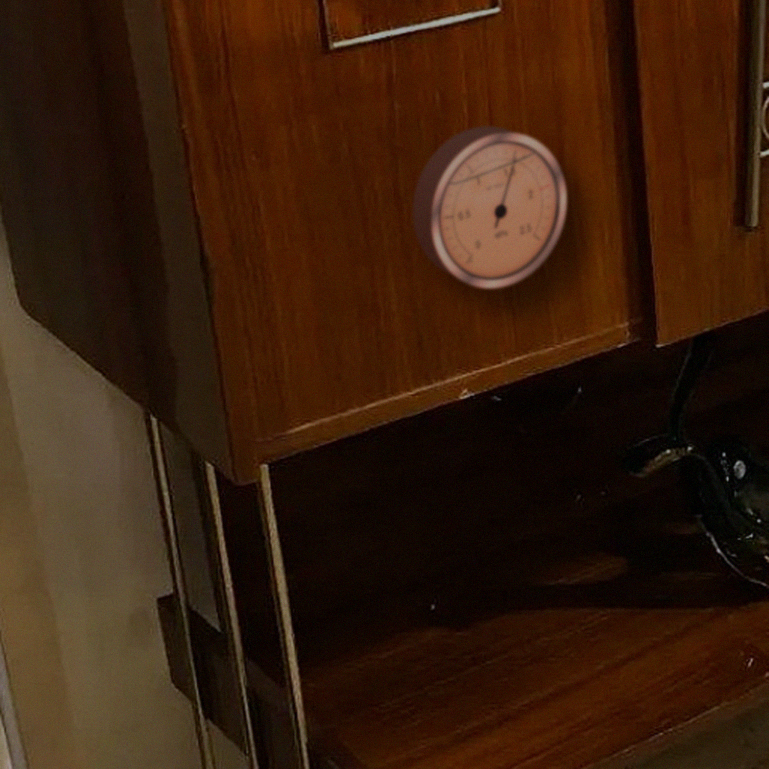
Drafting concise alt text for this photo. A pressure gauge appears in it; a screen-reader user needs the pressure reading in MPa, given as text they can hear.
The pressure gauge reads 1.5 MPa
